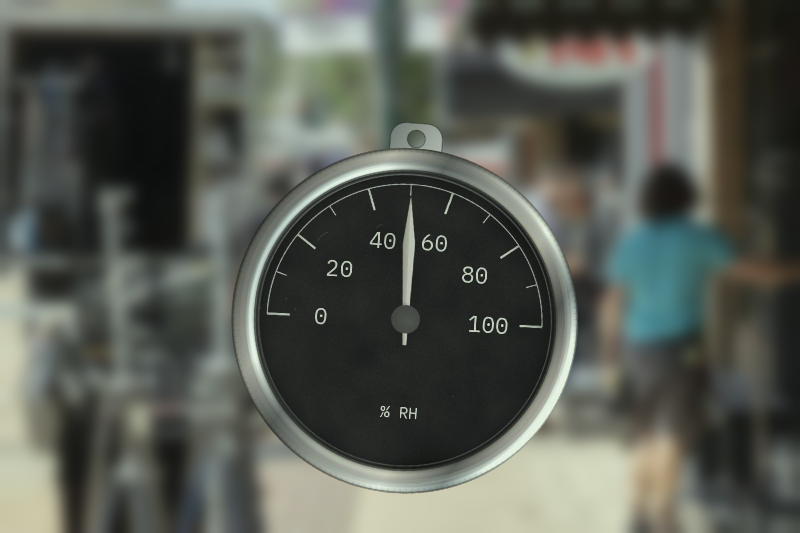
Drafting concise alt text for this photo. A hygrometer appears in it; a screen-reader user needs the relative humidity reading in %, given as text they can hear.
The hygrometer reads 50 %
